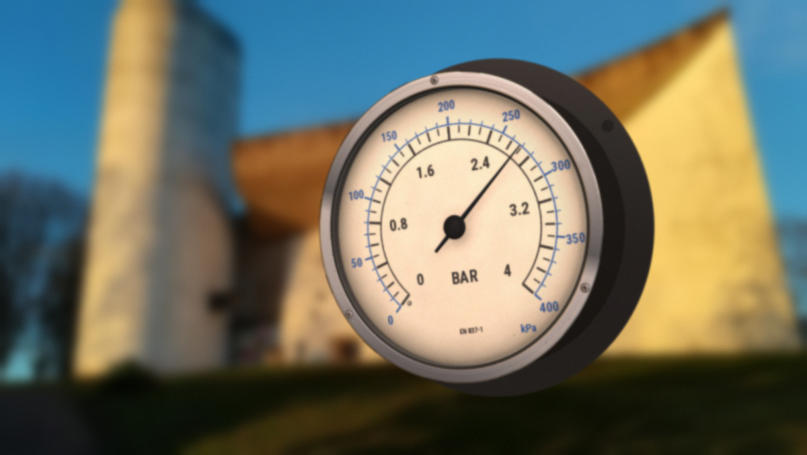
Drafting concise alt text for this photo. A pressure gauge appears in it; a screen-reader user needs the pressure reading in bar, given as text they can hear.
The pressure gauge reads 2.7 bar
